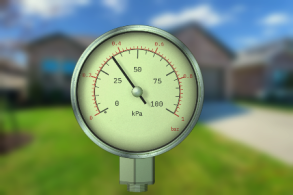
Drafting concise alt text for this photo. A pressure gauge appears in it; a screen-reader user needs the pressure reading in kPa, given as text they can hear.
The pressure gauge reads 35 kPa
